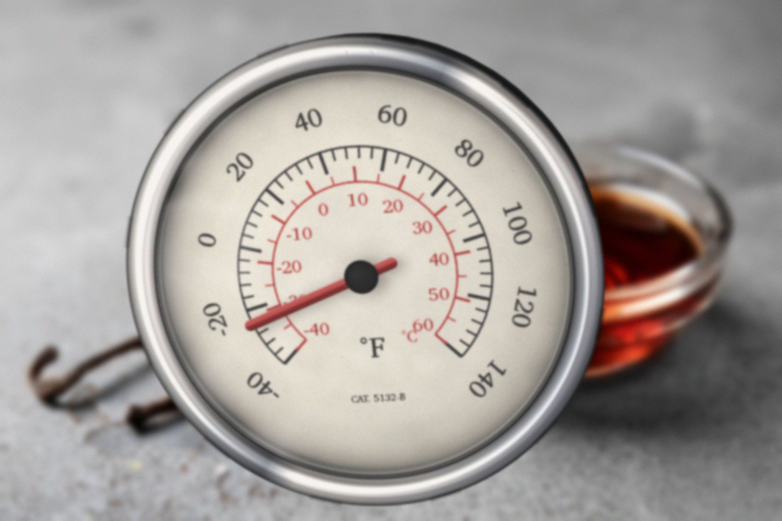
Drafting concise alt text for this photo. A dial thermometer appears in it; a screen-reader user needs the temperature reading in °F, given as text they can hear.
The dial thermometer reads -24 °F
